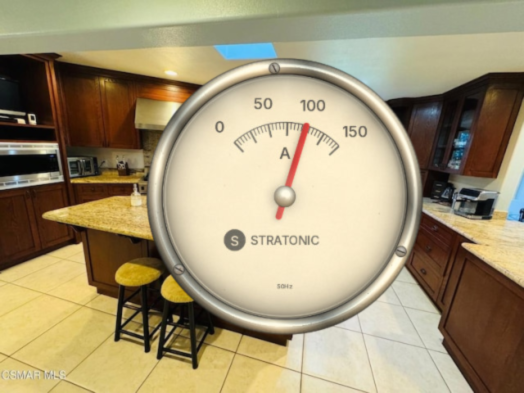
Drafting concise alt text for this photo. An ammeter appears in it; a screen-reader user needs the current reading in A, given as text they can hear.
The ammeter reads 100 A
